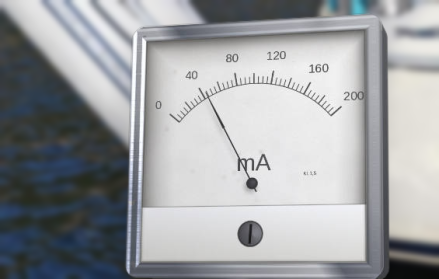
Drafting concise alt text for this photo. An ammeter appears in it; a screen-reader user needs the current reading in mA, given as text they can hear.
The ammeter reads 45 mA
